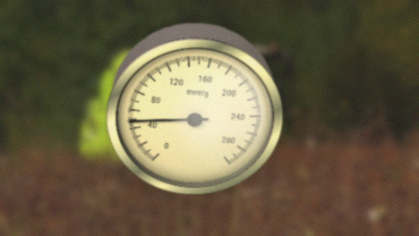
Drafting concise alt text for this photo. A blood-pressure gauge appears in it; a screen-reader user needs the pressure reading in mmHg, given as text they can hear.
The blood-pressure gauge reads 50 mmHg
